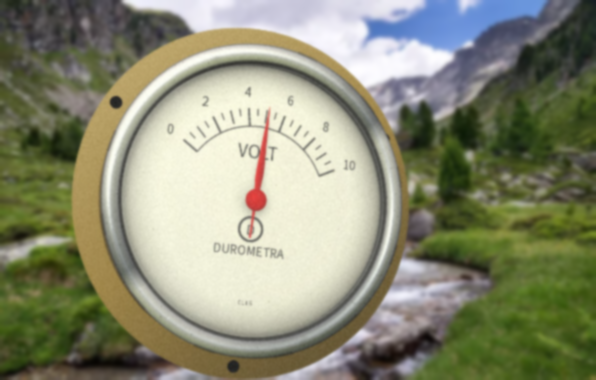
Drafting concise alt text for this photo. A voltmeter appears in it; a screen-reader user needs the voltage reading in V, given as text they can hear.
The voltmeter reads 5 V
